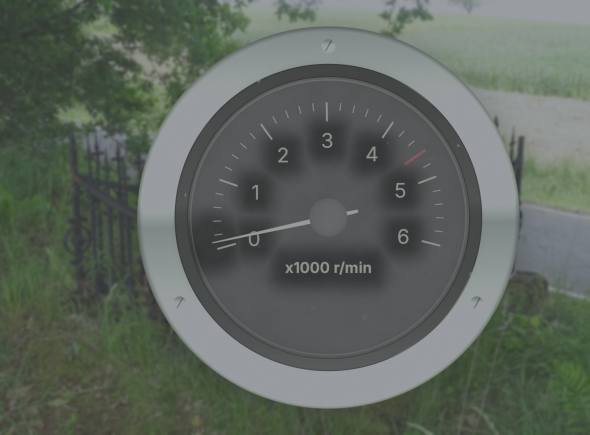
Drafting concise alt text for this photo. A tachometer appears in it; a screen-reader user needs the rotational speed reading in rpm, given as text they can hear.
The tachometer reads 100 rpm
